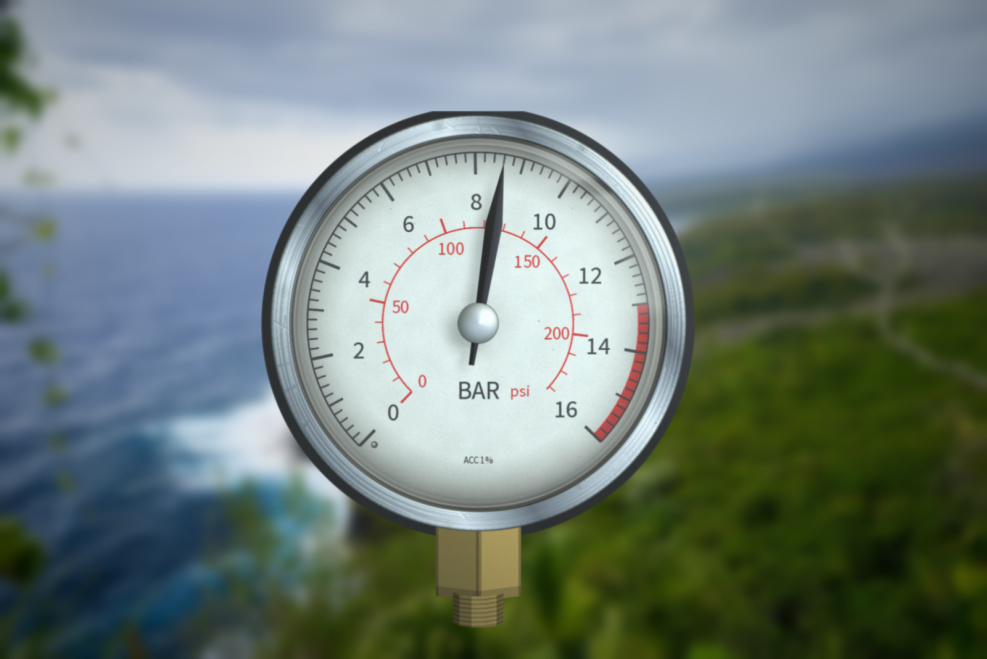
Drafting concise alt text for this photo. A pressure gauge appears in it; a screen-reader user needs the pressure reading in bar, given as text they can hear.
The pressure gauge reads 8.6 bar
